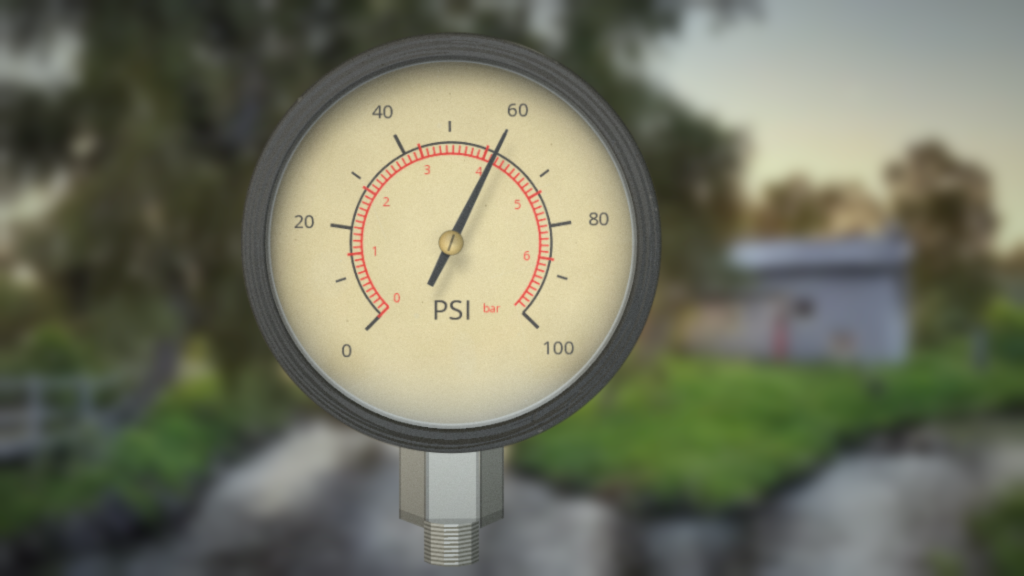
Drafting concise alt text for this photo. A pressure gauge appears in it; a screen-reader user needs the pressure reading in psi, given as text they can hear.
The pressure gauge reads 60 psi
